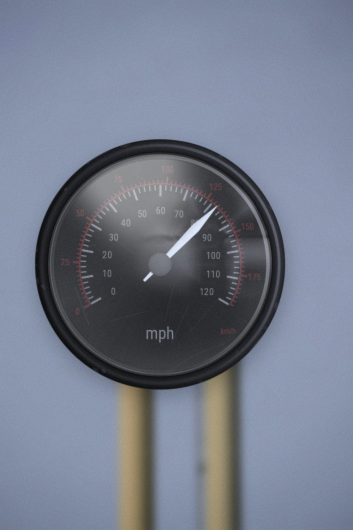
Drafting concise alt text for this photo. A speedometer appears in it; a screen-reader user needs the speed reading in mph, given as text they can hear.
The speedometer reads 82 mph
